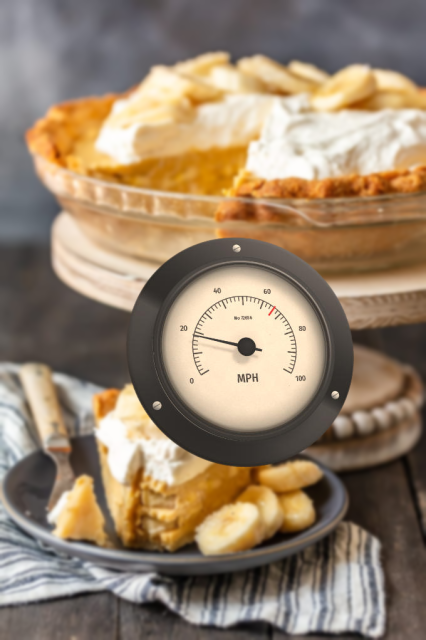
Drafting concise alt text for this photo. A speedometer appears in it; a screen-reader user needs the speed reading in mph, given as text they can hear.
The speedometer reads 18 mph
